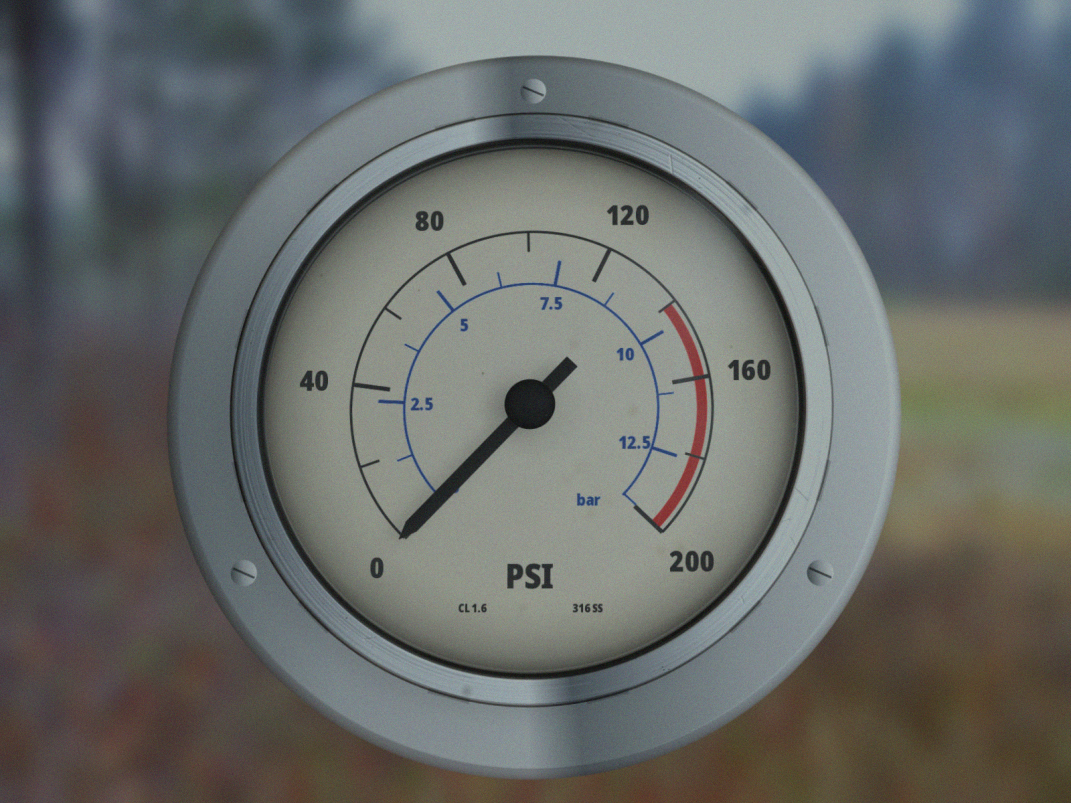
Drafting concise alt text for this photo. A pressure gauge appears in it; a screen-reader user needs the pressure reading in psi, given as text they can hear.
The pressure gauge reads 0 psi
